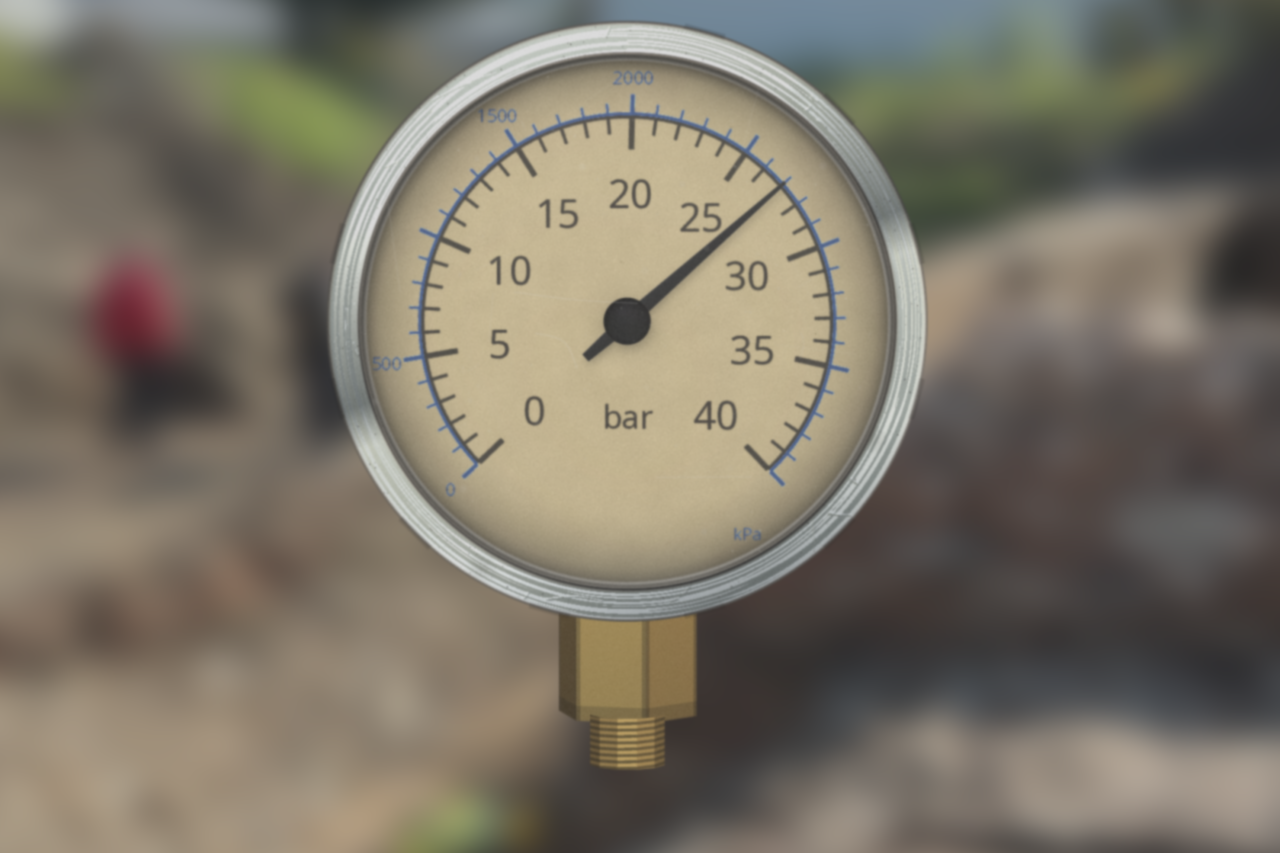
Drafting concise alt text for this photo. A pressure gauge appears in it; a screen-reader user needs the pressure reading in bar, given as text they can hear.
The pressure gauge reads 27 bar
